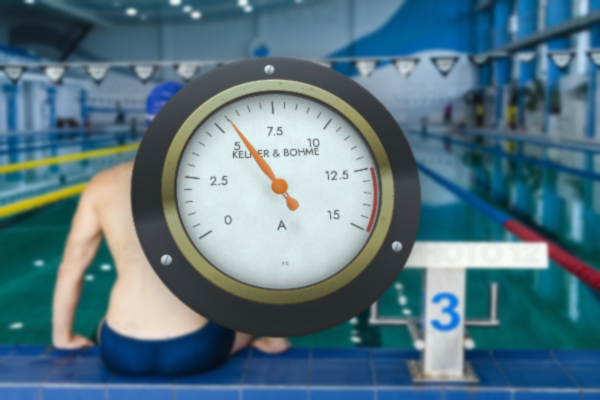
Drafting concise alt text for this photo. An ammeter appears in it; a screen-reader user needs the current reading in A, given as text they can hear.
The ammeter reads 5.5 A
